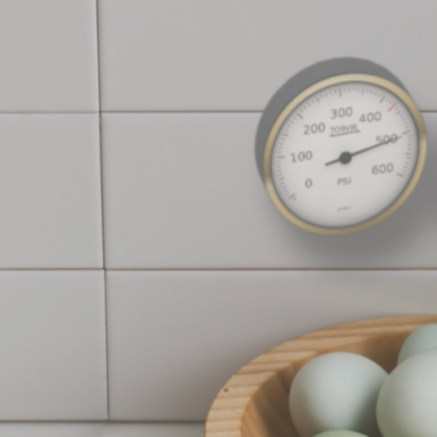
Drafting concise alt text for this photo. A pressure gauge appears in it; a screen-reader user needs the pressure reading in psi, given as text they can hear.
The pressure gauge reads 500 psi
